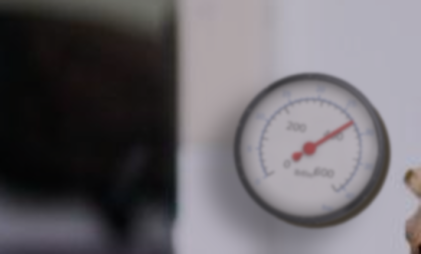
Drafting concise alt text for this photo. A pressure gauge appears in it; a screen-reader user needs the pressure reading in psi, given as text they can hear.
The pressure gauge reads 400 psi
